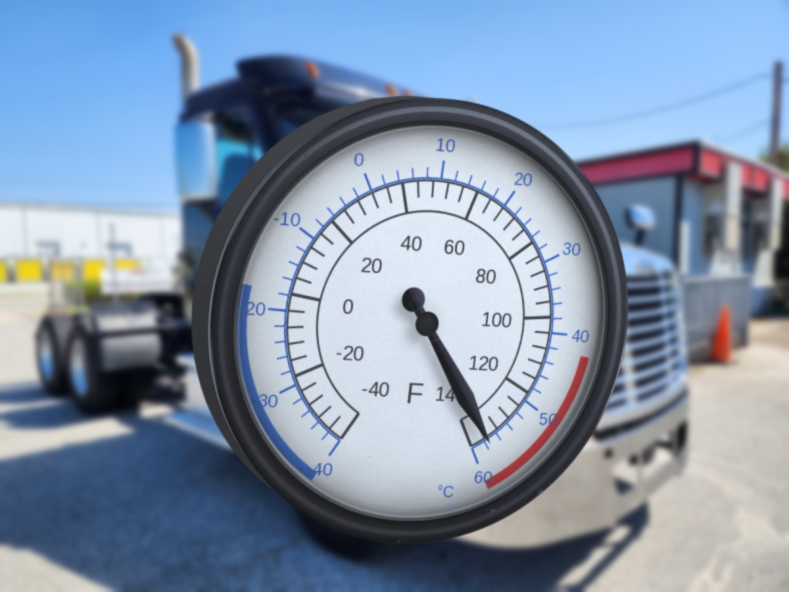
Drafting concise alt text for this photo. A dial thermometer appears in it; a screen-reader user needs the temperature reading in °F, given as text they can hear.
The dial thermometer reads 136 °F
